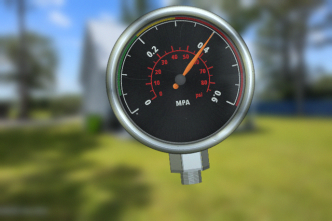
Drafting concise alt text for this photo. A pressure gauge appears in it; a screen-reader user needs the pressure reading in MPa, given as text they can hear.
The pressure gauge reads 0.4 MPa
